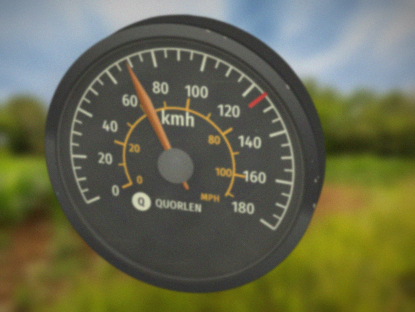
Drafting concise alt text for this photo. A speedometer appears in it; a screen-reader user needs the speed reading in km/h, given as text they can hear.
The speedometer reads 70 km/h
